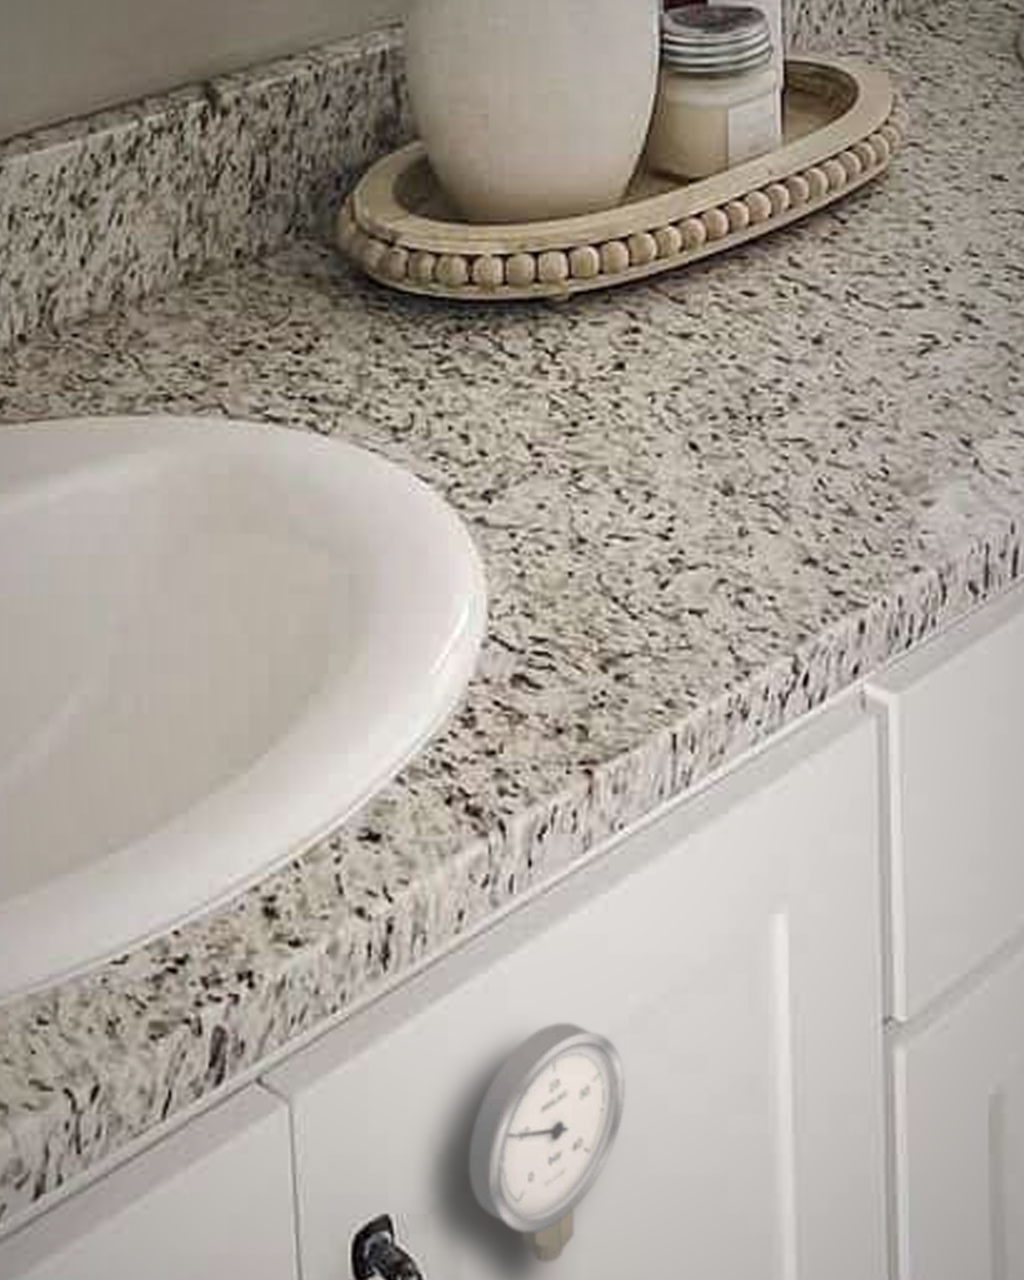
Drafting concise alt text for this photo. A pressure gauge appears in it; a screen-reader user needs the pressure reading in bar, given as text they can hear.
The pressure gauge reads 10 bar
